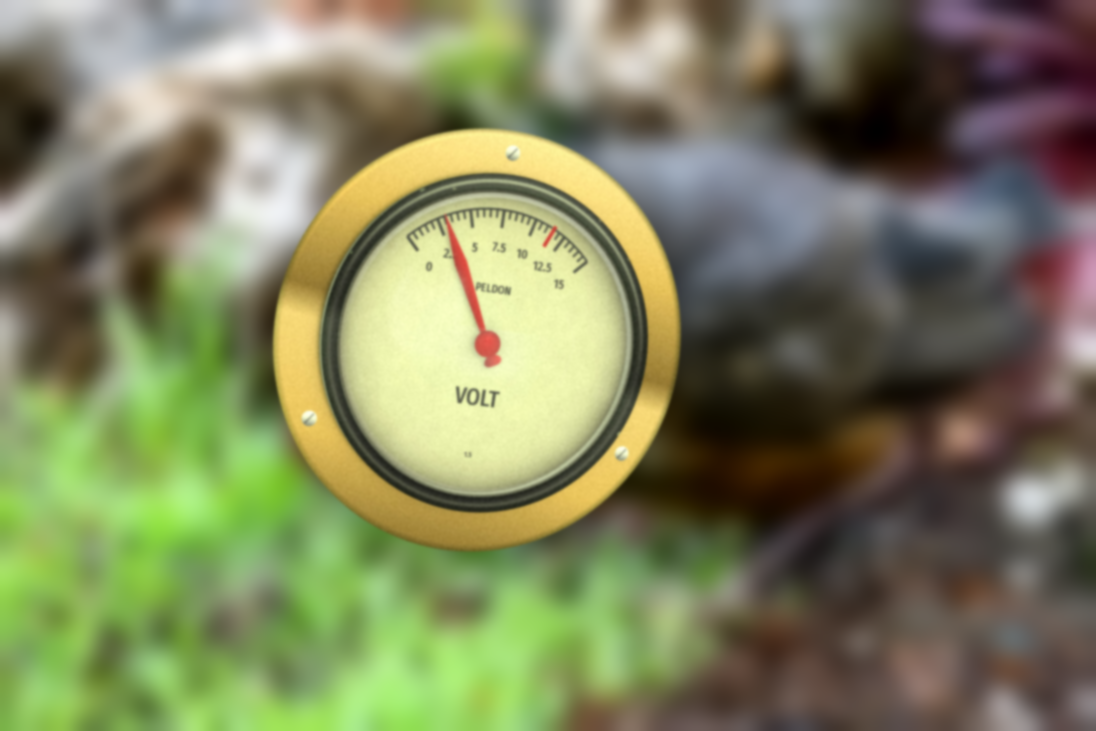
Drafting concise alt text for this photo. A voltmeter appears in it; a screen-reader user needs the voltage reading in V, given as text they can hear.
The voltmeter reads 3 V
